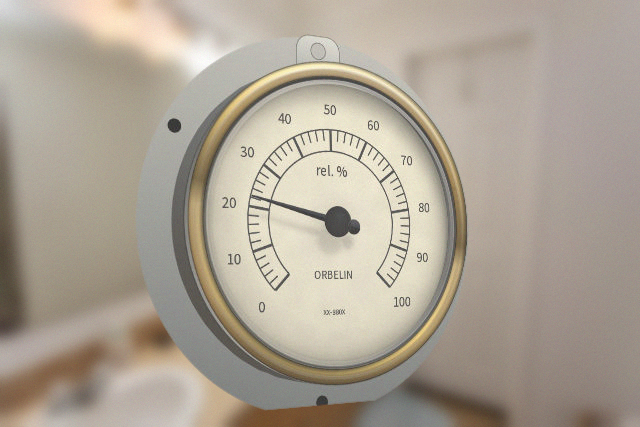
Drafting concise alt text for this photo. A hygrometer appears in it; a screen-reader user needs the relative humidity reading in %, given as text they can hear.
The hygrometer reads 22 %
